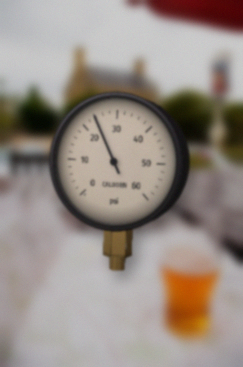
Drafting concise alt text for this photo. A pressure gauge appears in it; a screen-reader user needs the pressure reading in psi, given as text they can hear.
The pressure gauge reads 24 psi
